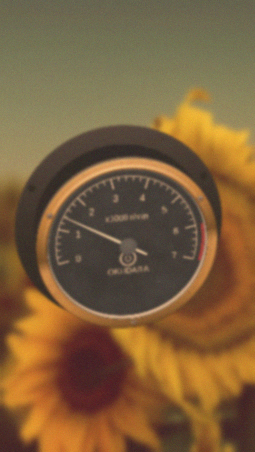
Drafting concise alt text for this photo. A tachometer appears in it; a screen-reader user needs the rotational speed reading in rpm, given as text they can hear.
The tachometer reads 1400 rpm
